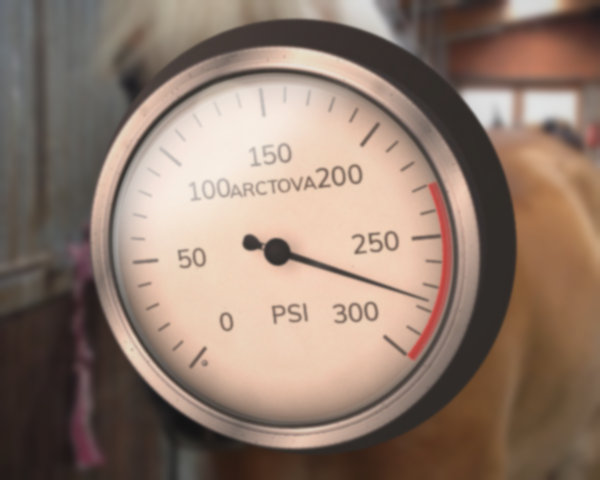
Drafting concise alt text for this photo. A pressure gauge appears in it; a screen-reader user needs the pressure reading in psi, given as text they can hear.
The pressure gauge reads 275 psi
